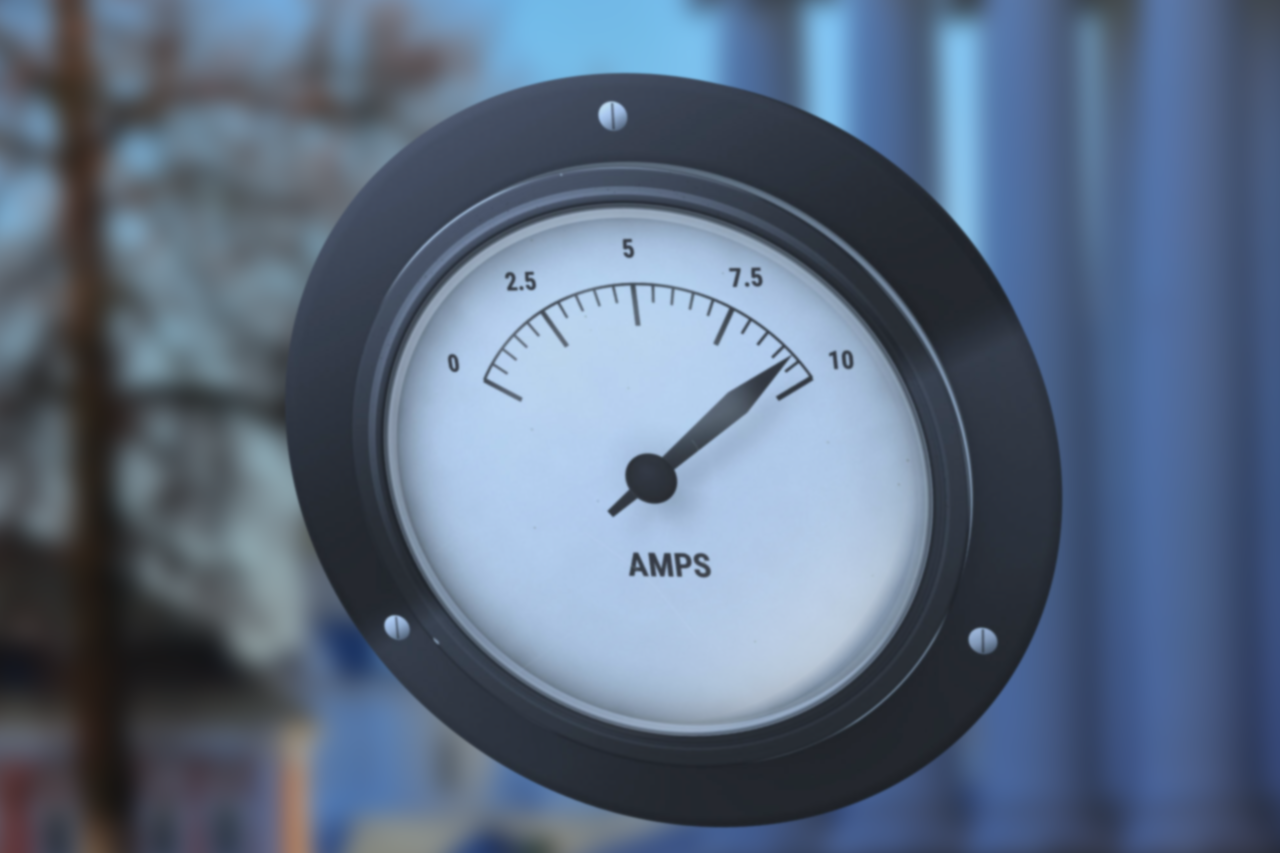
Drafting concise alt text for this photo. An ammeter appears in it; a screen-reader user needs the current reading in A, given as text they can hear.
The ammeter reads 9.25 A
